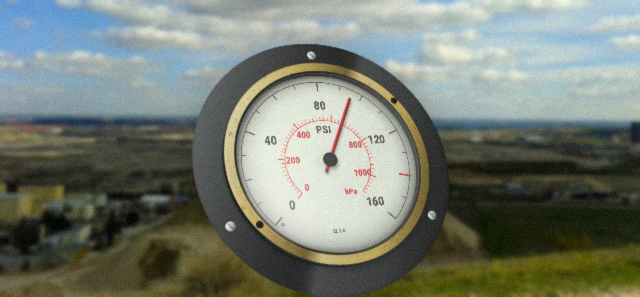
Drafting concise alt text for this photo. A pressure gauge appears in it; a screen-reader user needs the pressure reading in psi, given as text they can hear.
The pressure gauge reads 95 psi
